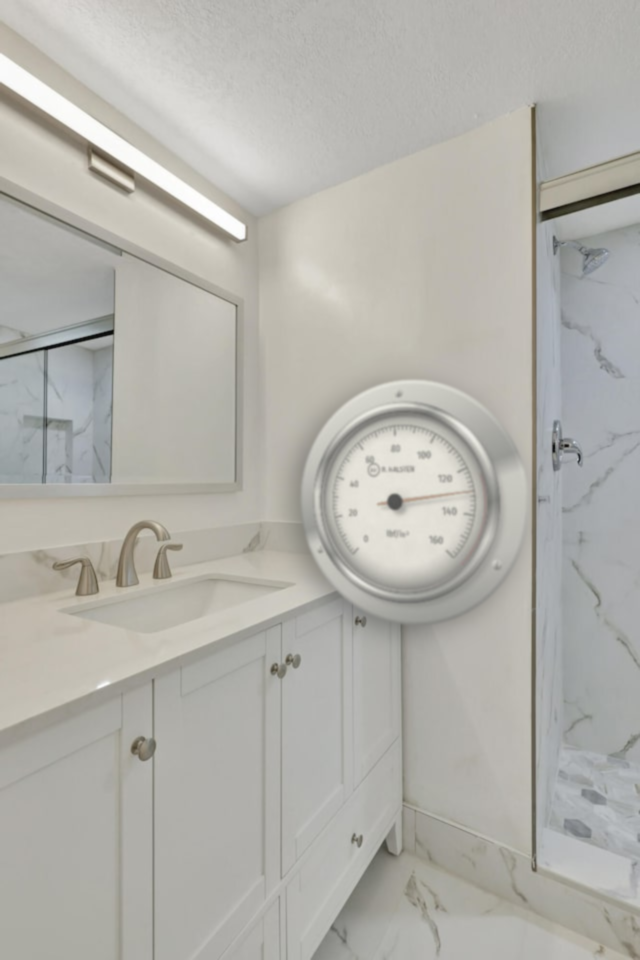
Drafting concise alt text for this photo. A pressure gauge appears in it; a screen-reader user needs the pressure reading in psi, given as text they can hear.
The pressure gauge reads 130 psi
